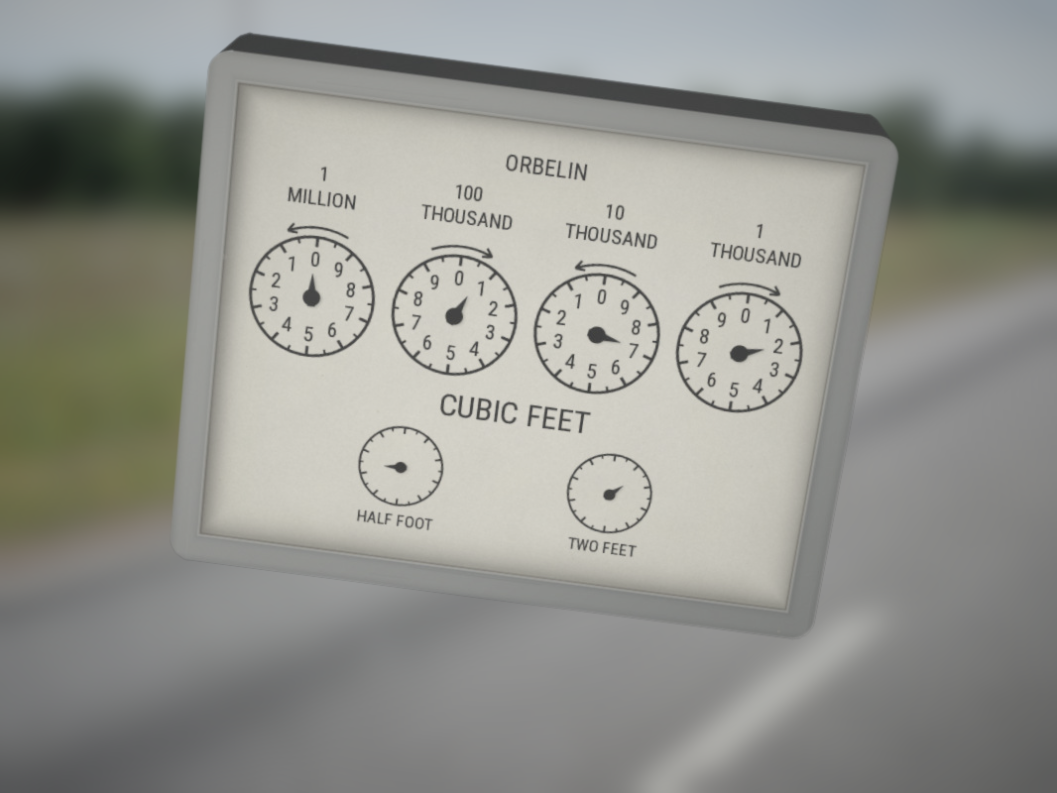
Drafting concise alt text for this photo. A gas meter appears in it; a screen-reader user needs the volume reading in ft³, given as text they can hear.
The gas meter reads 7200 ft³
